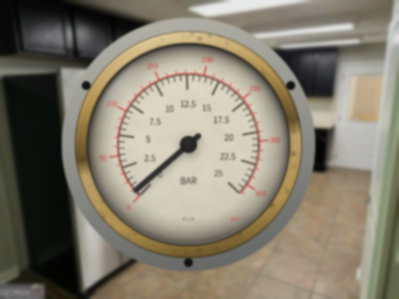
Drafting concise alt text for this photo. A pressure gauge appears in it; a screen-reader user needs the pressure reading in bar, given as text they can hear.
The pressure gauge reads 0.5 bar
